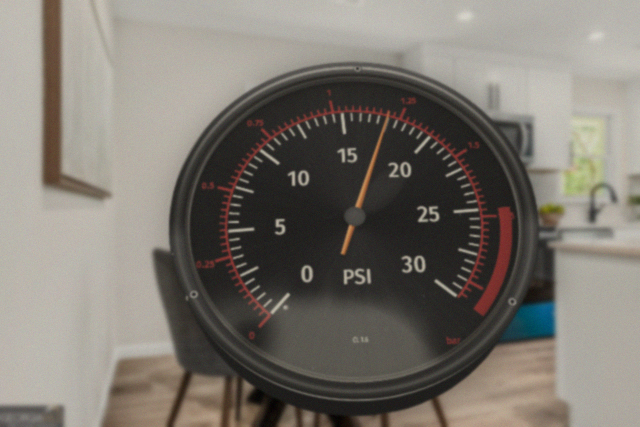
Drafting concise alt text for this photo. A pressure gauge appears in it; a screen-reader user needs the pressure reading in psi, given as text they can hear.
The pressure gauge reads 17.5 psi
